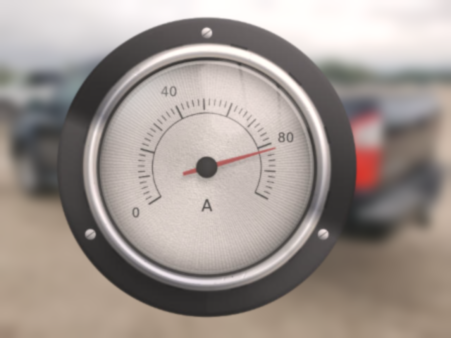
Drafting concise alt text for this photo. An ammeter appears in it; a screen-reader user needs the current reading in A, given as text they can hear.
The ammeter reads 82 A
